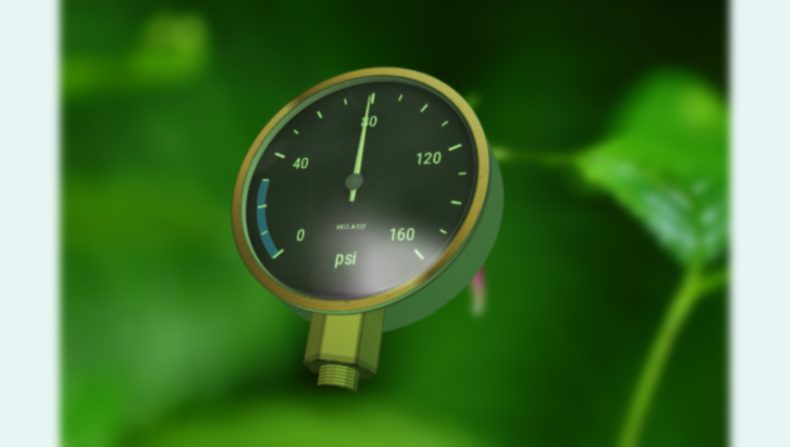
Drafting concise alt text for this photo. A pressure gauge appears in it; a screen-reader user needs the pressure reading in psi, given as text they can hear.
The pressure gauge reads 80 psi
